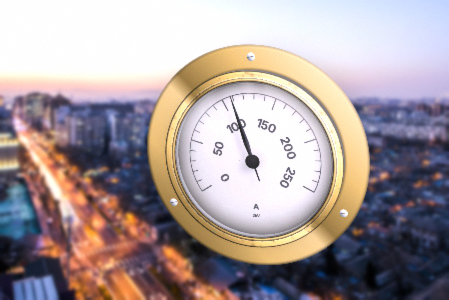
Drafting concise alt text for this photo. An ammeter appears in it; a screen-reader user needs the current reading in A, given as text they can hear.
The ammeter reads 110 A
